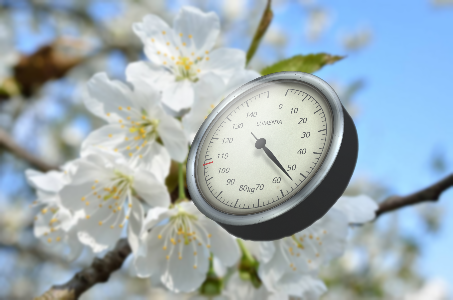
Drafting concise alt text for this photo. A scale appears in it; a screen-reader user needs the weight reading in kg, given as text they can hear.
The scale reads 54 kg
